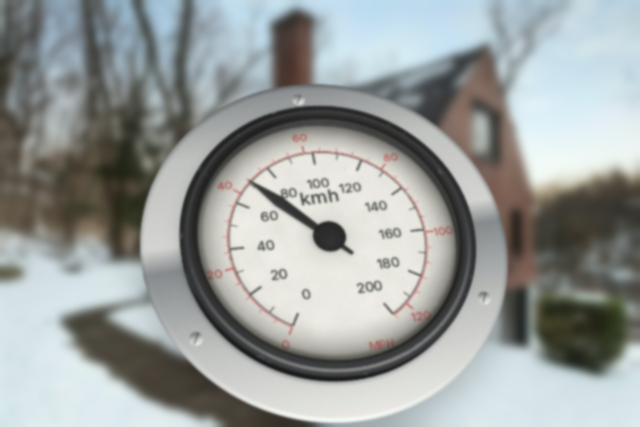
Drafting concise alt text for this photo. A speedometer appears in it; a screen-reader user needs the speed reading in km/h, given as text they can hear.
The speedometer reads 70 km/h
